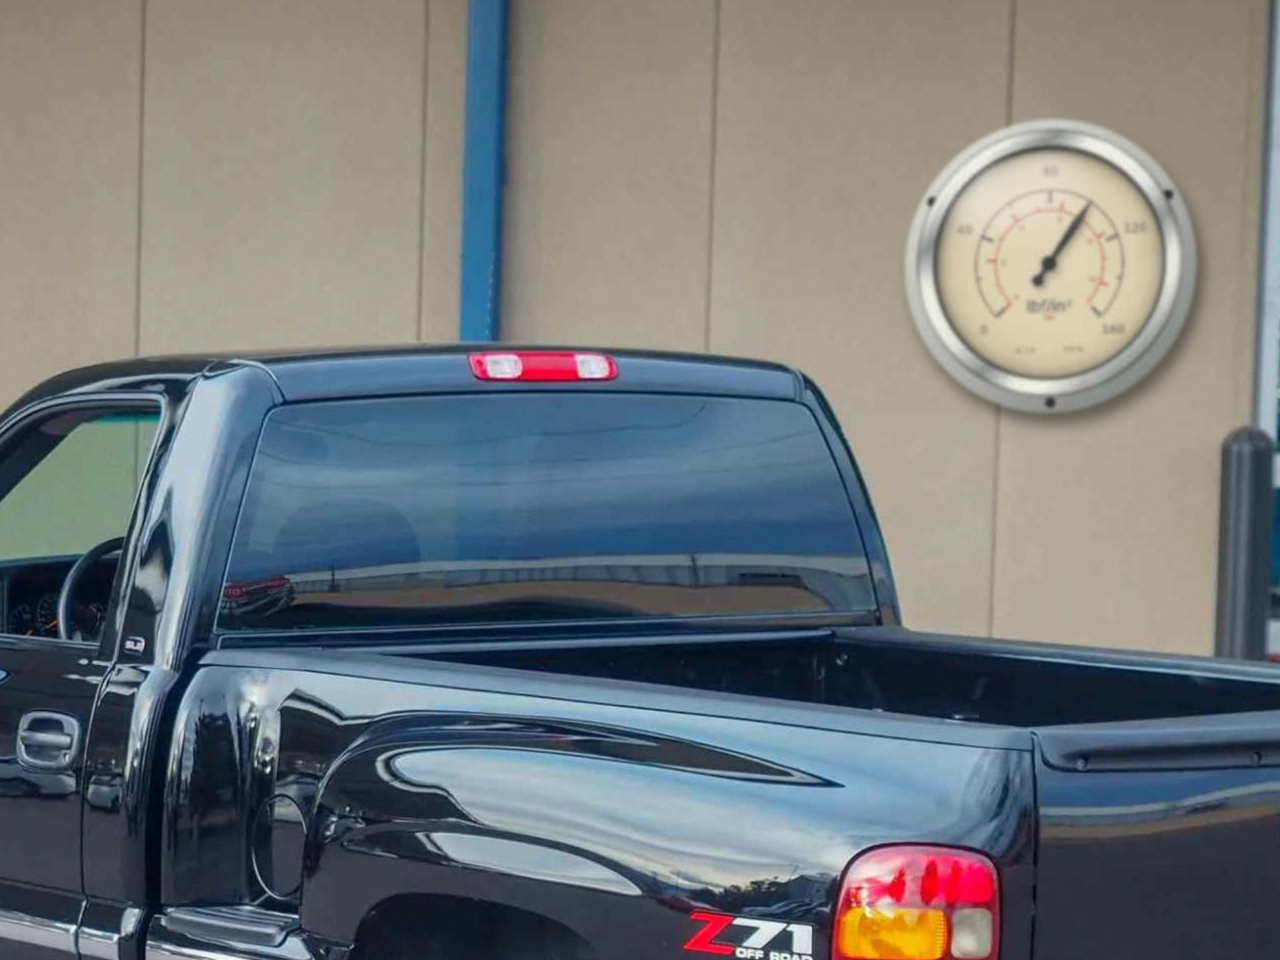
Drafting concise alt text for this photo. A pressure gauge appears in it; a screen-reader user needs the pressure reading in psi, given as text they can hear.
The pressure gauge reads 100 psi
